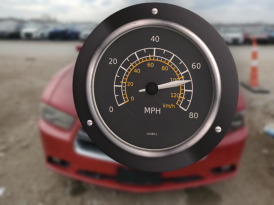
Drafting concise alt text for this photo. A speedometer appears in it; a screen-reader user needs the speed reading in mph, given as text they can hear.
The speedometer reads 65 mph
